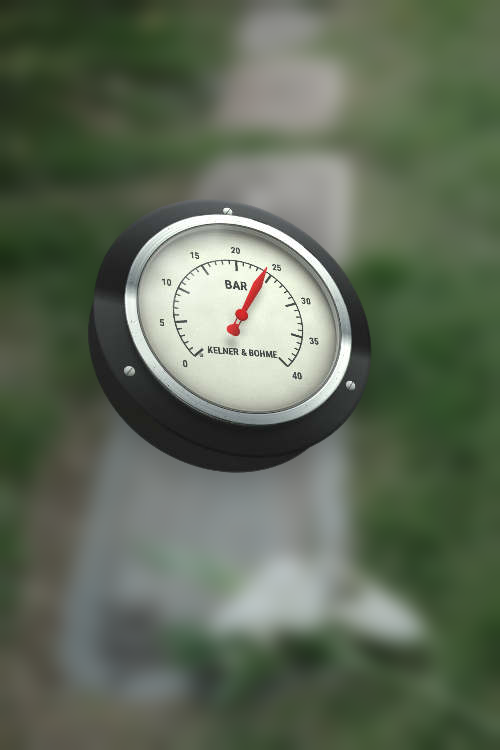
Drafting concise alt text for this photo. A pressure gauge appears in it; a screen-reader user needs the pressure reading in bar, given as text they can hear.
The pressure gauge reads 24 bar
